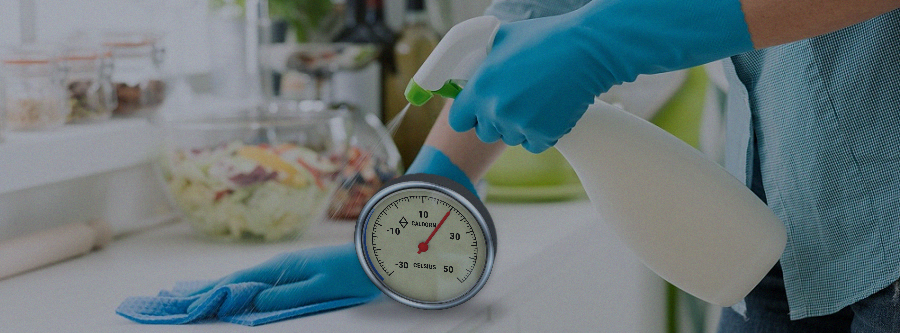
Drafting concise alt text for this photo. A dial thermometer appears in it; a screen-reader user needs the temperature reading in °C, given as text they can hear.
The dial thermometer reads 20 °C
